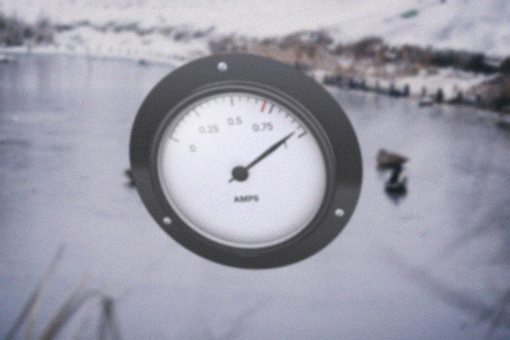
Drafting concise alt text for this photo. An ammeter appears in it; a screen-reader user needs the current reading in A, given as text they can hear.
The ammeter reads 0.95 A
